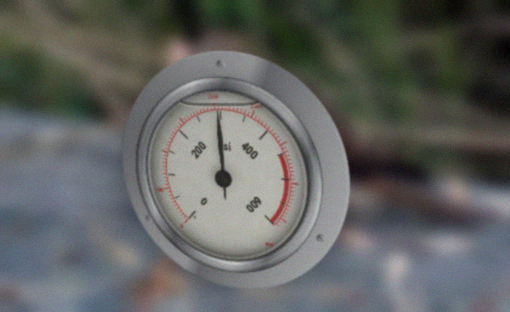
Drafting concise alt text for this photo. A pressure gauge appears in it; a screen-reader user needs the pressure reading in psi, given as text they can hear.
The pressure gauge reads 300 psi
